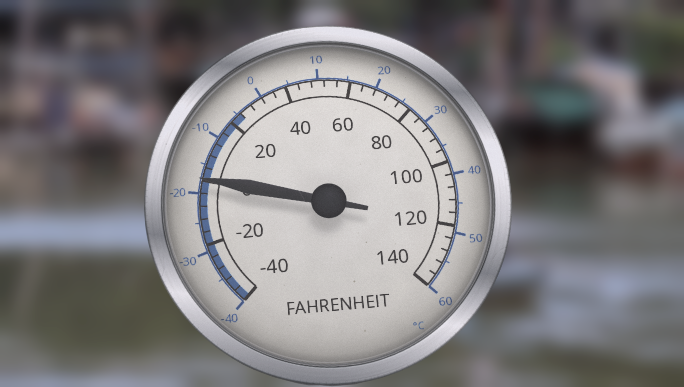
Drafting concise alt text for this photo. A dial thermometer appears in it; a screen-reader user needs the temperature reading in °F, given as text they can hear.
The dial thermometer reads 0 °F
